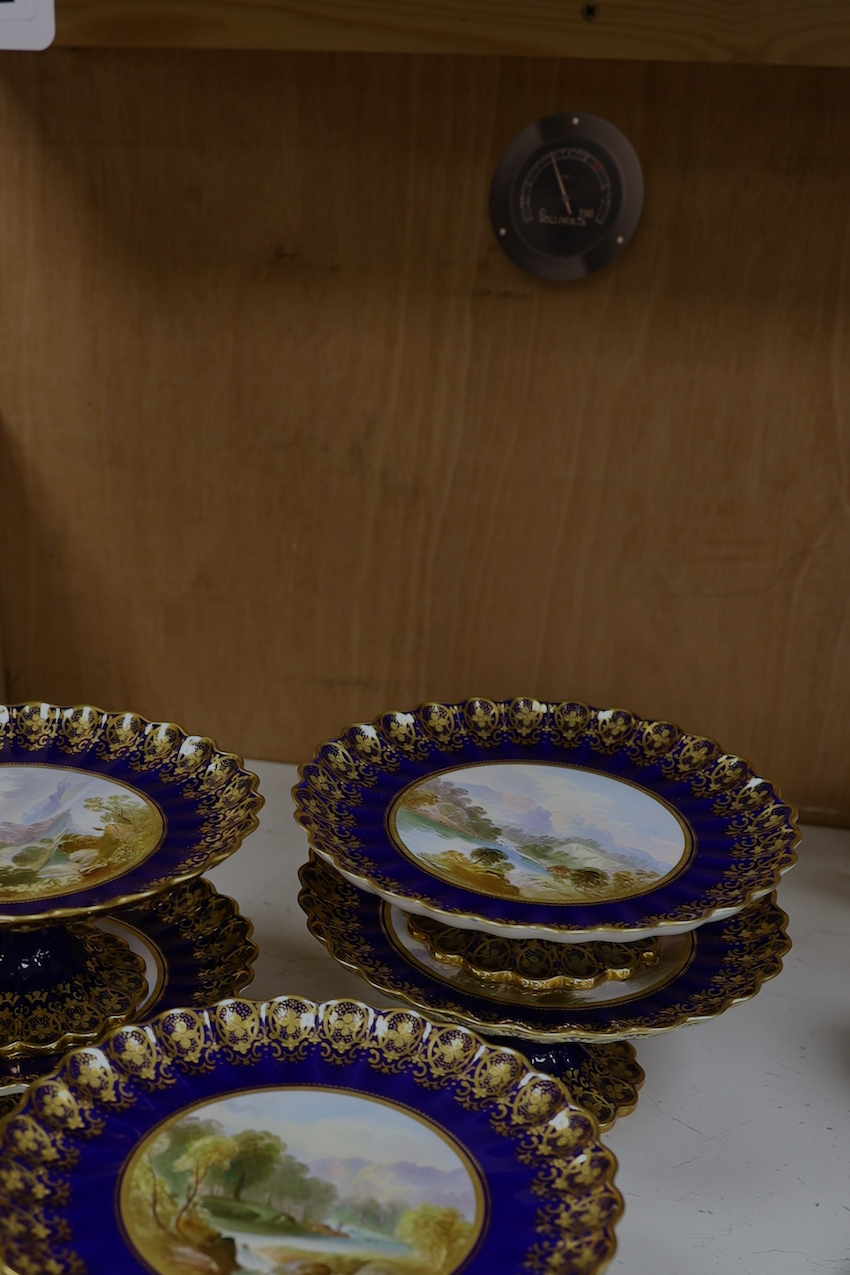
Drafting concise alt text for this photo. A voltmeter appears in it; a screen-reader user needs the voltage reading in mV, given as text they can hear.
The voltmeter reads 40 mV
